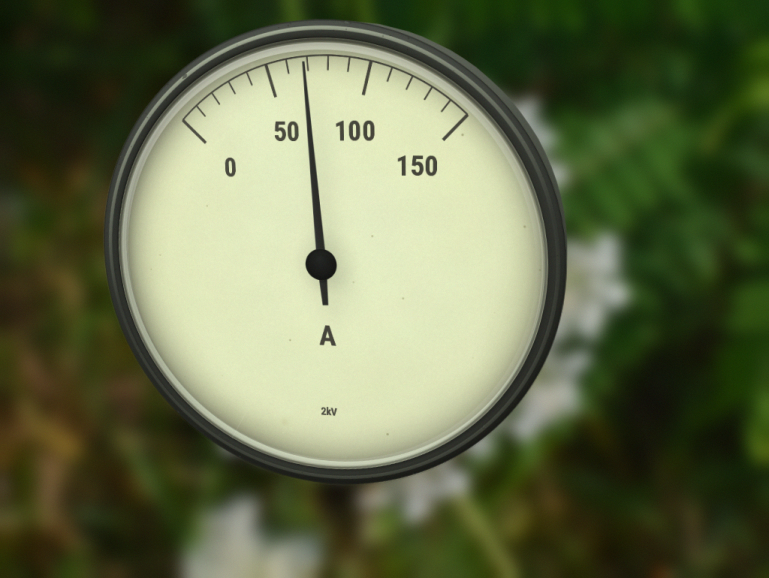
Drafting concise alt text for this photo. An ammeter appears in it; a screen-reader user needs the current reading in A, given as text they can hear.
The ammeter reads 70 A
